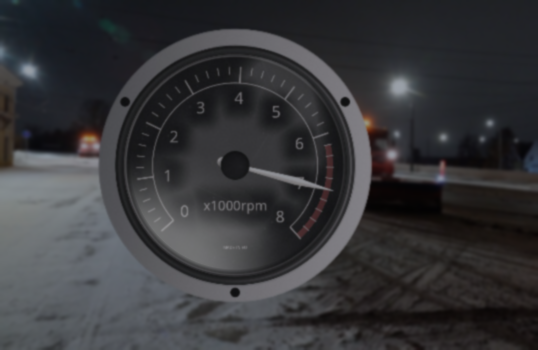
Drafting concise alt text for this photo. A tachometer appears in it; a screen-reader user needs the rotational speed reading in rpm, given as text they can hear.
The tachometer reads 7000 rpm
